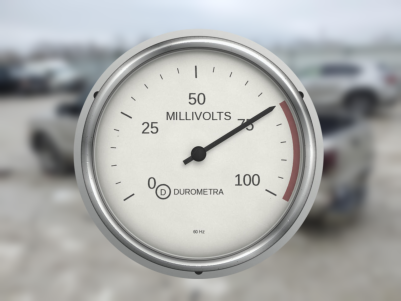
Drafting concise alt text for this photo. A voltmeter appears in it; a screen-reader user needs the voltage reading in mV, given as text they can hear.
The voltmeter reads 75 mV
